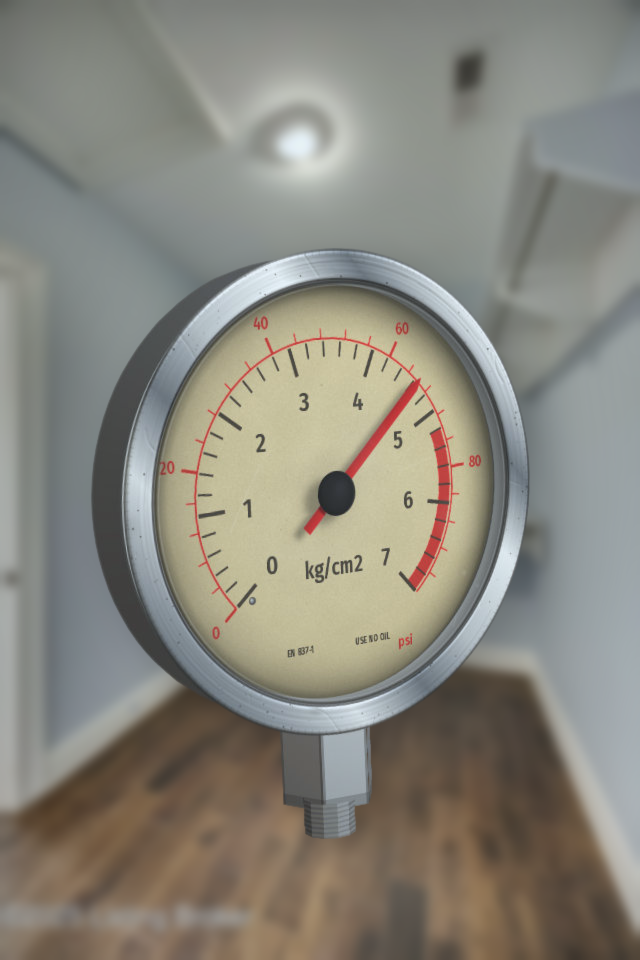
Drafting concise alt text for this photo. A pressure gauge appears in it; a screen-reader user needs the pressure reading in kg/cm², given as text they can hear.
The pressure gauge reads 4.6 kg/cm²
